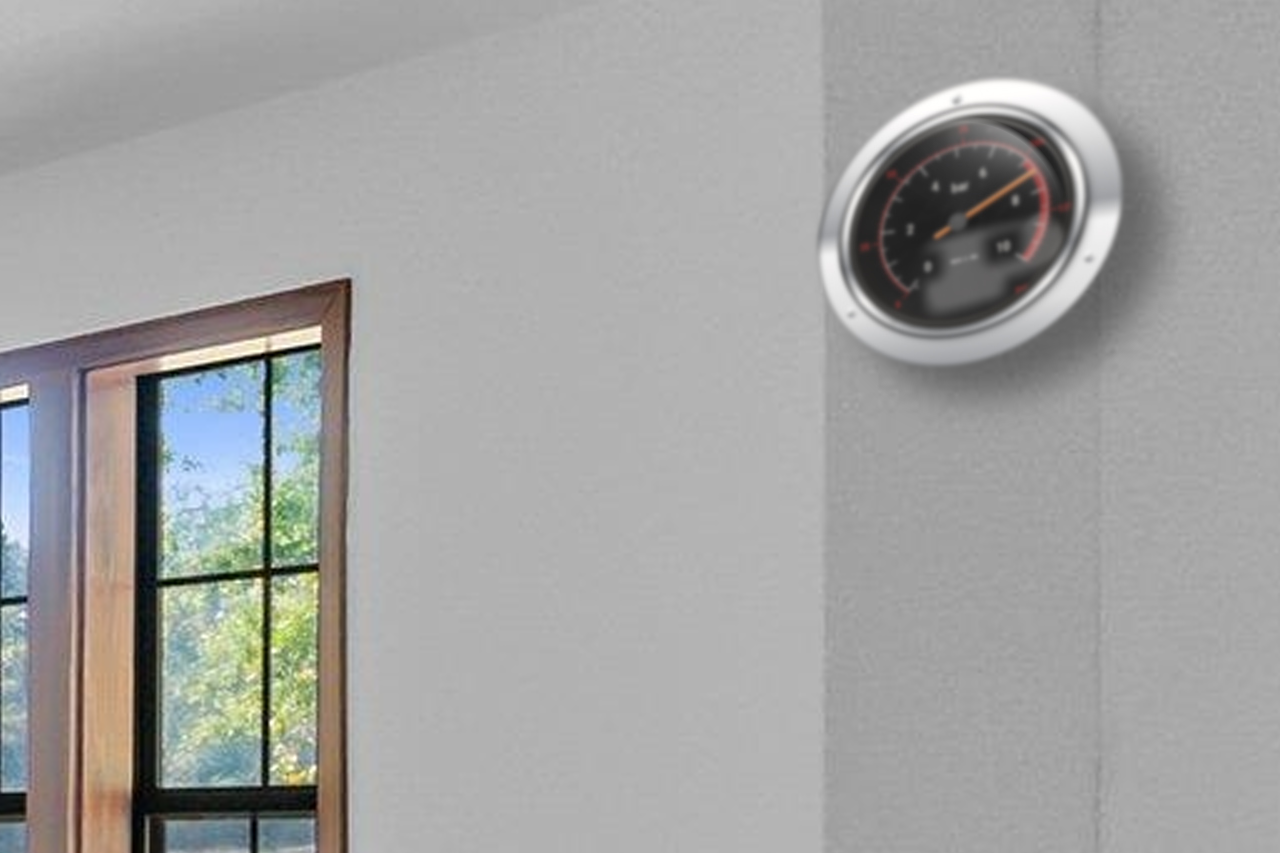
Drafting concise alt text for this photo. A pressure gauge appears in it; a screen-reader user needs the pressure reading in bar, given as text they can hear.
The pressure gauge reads 7.5 bar
